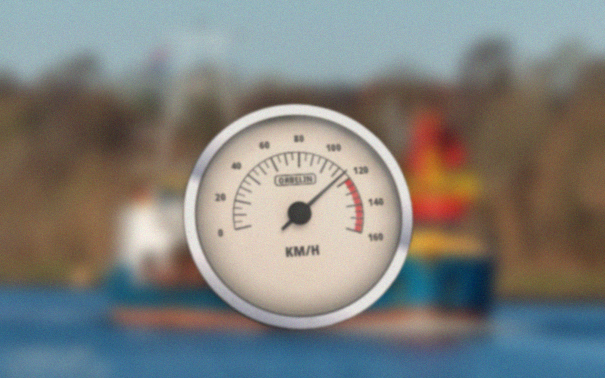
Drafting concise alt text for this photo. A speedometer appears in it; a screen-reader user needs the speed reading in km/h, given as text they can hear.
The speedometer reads 115 km/h
